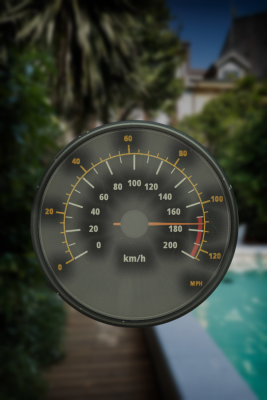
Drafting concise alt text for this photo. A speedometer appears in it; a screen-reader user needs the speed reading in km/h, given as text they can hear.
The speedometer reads 175 km/h
